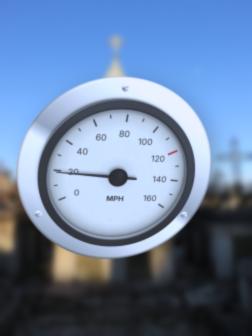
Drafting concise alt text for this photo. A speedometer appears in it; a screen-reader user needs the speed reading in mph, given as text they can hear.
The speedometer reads 20 mph
